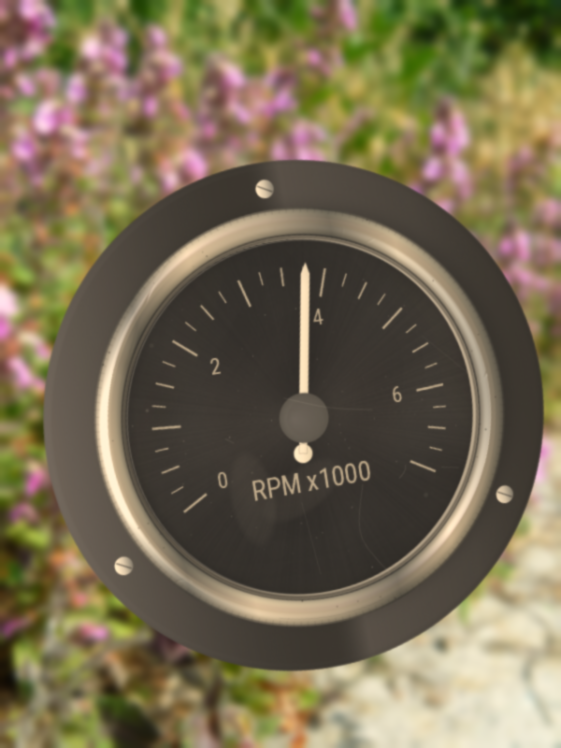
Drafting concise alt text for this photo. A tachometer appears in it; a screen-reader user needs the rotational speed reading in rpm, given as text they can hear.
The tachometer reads 3750 rpm
